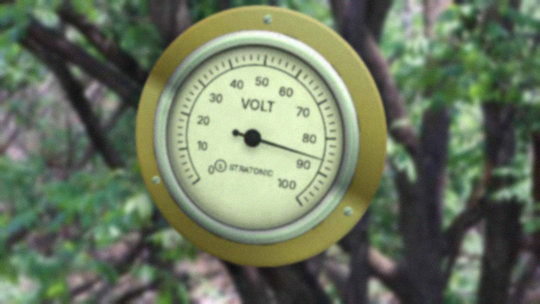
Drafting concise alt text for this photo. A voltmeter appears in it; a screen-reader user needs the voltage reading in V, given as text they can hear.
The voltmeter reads 86 V
